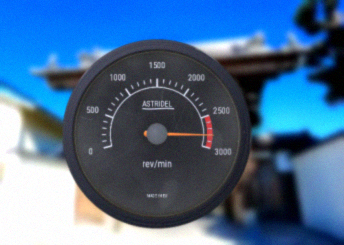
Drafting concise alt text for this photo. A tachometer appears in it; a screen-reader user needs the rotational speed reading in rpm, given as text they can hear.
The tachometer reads 2800 rpm
